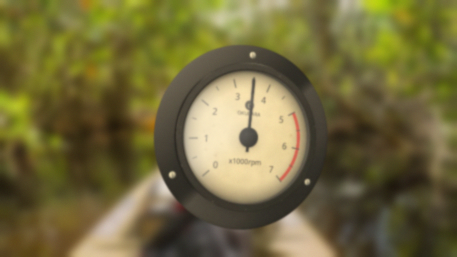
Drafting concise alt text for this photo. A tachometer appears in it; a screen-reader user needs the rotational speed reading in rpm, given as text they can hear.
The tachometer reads 3500 rpm
